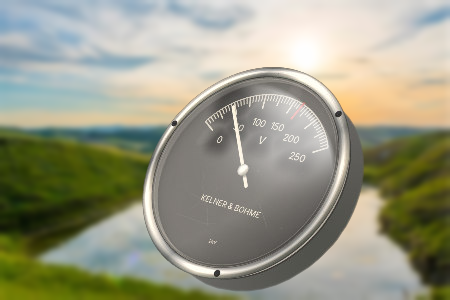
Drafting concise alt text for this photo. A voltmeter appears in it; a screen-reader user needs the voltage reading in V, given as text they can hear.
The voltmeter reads 50 V
